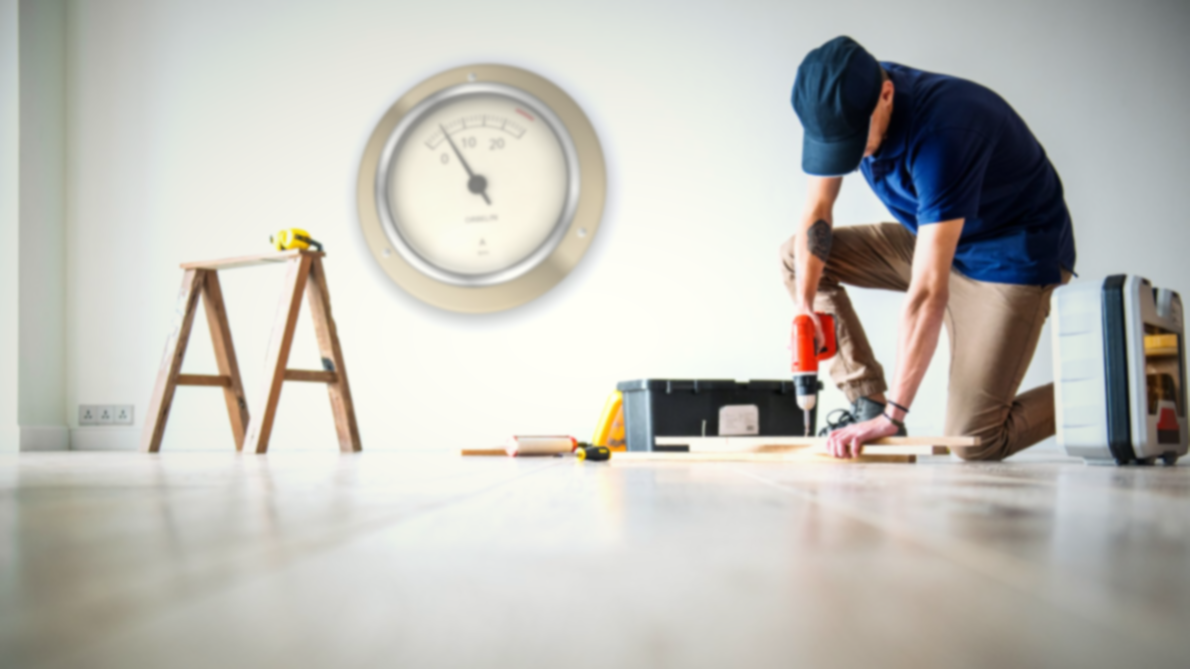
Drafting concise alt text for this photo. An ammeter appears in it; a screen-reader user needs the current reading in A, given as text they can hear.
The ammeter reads 5 A
